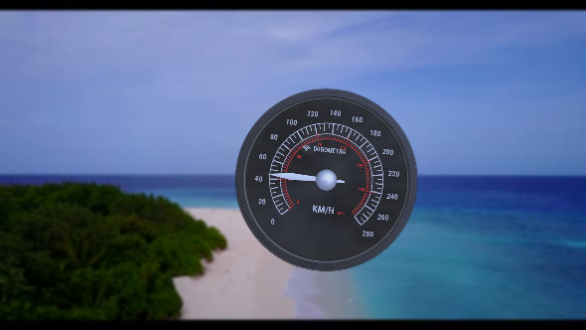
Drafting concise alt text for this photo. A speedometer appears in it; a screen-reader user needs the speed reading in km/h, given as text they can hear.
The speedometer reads 45 km/h
